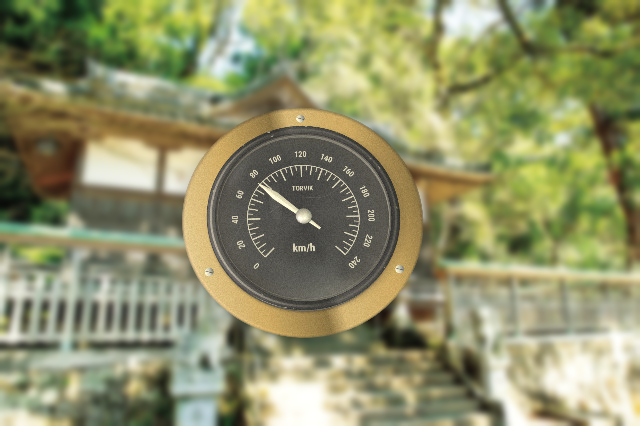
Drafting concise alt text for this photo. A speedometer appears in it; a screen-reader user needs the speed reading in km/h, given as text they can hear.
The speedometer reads 75 km/h
